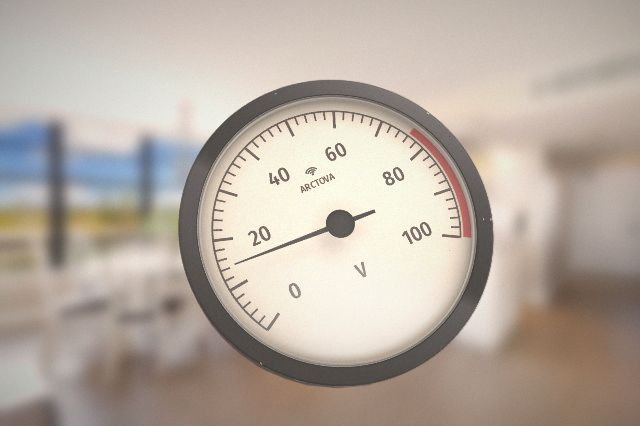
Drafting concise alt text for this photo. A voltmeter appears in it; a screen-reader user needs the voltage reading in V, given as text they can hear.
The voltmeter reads 14 V
